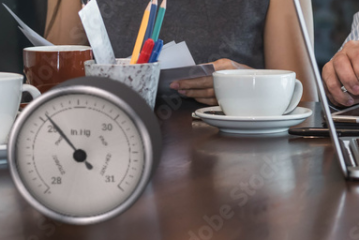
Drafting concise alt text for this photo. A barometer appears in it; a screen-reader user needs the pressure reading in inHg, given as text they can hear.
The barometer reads 29.1 inHg
